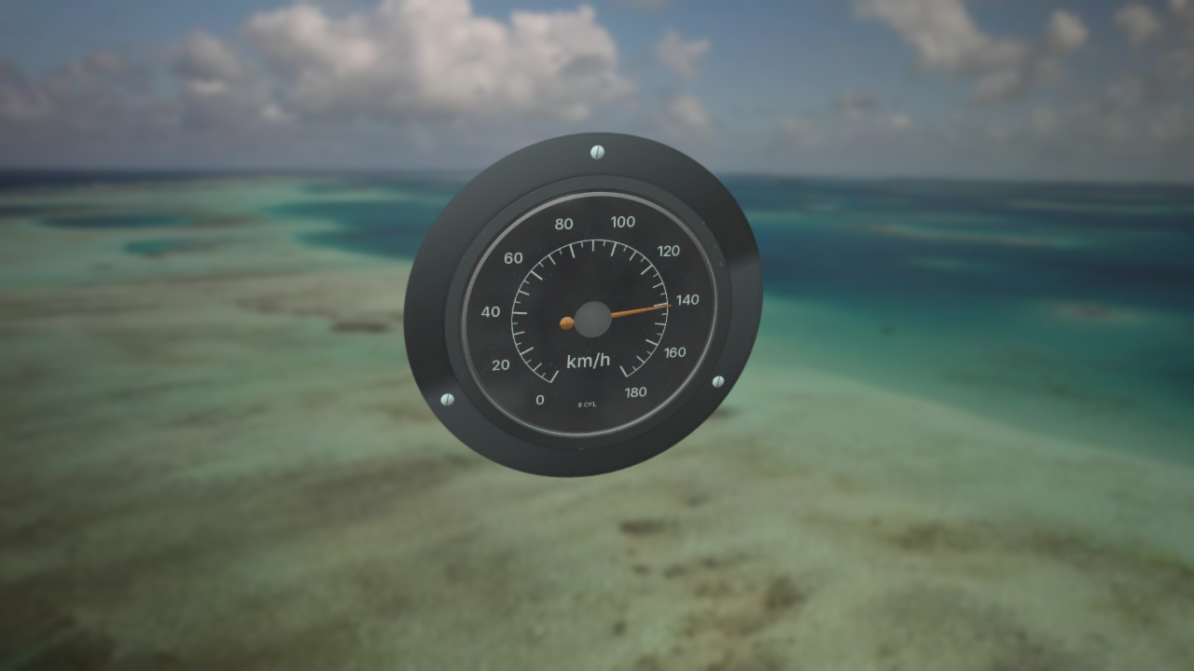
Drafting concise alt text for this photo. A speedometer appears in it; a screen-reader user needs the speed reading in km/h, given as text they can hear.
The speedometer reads 140 km/h
